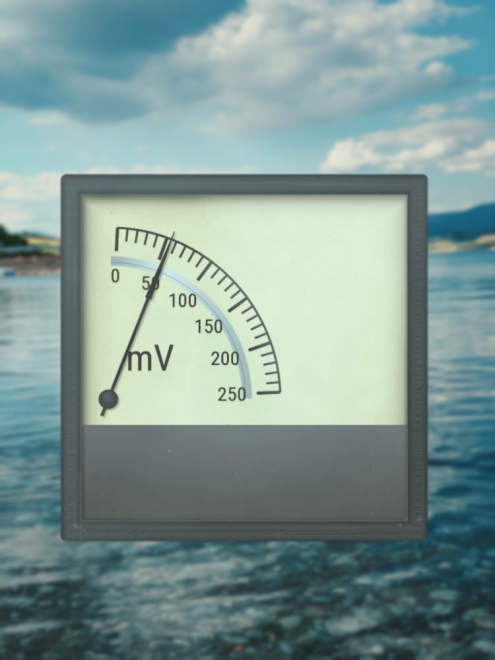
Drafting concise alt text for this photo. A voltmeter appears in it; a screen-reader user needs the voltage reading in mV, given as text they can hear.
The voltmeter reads 55 mV
